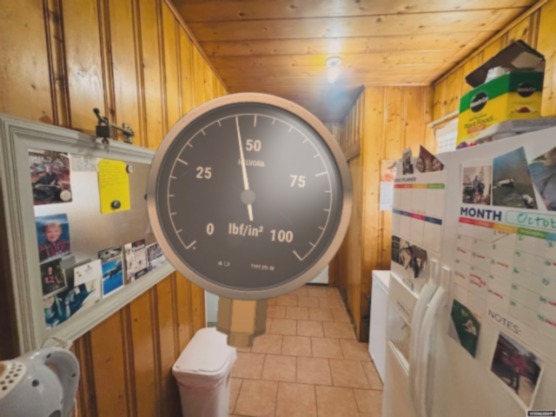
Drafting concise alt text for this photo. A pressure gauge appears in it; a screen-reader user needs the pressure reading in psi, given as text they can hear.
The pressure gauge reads 45 psi
